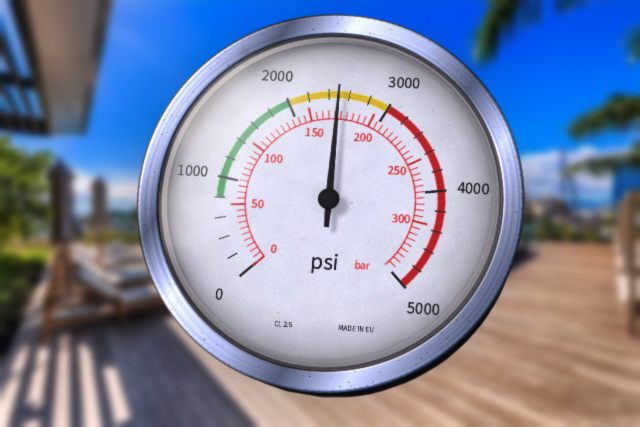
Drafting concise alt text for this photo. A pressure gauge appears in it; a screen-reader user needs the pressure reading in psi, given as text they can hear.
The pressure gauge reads 2500 psi
